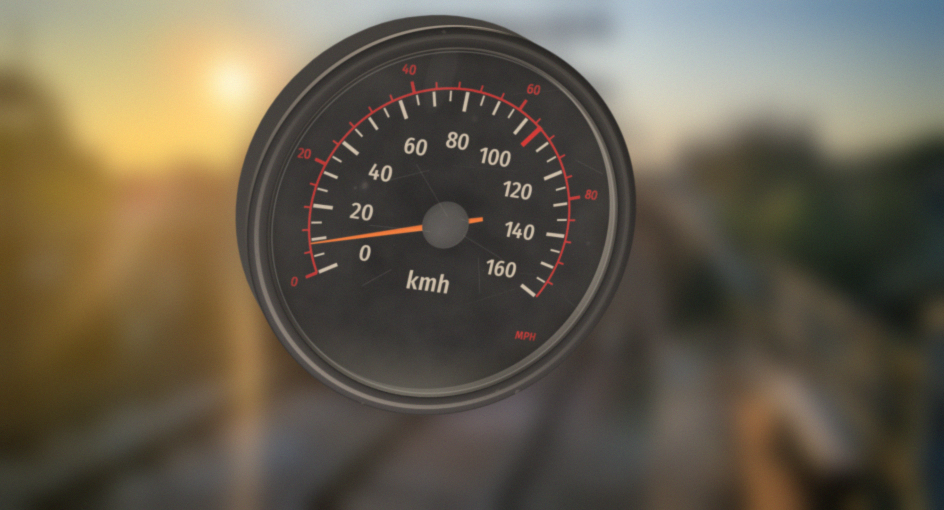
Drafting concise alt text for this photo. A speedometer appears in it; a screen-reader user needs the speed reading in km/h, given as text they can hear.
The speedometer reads 10 km/h
